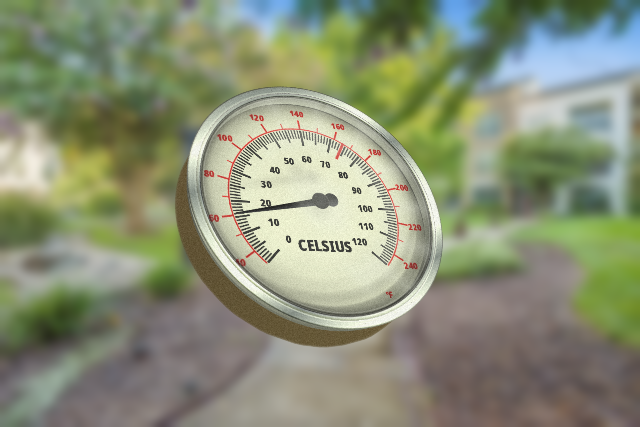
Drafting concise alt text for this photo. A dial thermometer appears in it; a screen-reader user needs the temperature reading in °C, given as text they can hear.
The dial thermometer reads 15 °C
